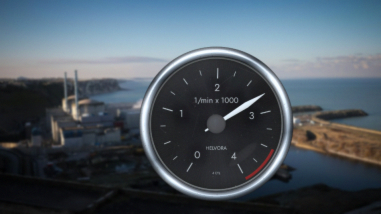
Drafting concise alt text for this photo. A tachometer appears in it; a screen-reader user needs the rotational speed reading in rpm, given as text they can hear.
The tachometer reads 2750 rpm
